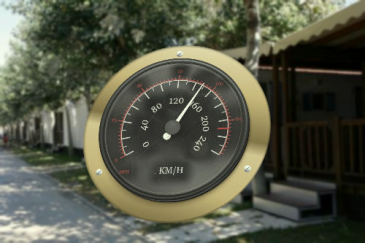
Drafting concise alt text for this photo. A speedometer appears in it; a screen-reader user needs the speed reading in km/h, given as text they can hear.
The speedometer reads 150 km/h
